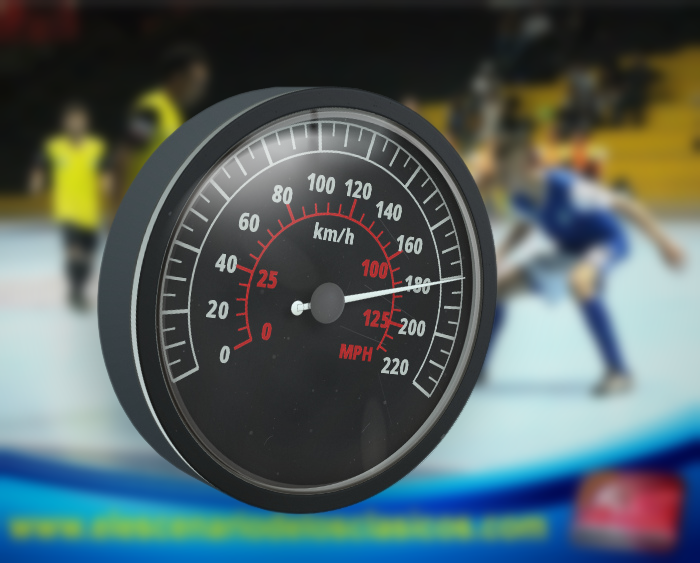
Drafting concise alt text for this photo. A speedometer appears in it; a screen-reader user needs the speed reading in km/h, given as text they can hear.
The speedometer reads 180 km/h
